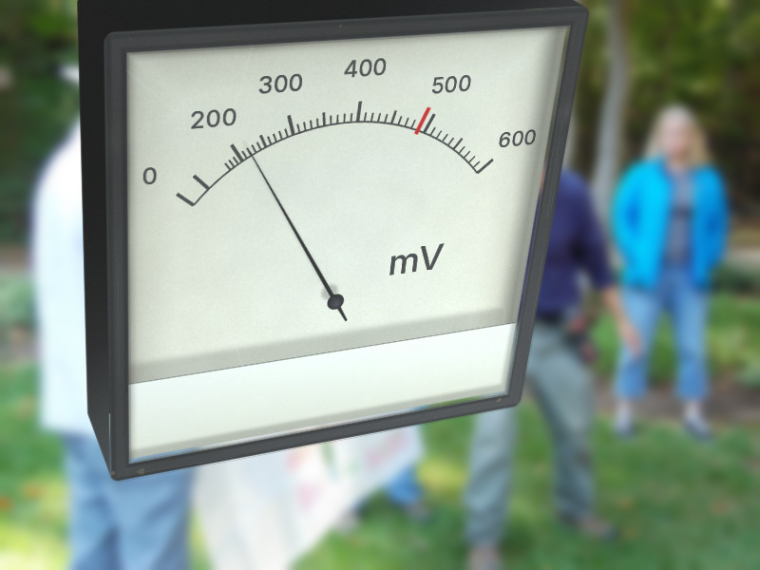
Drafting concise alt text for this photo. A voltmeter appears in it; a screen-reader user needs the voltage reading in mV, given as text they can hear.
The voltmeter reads 220 mV
